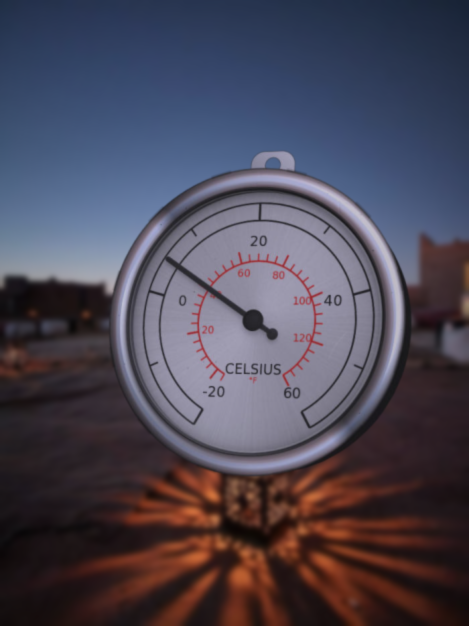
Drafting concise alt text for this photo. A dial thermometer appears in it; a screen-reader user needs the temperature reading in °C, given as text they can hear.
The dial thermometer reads 5 °C
